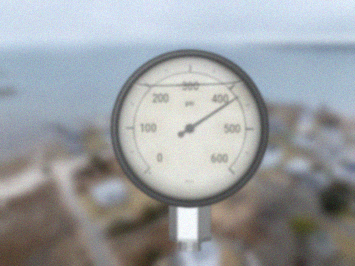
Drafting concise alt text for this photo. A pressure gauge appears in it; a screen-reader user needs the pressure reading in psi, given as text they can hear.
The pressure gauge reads 425 psi
